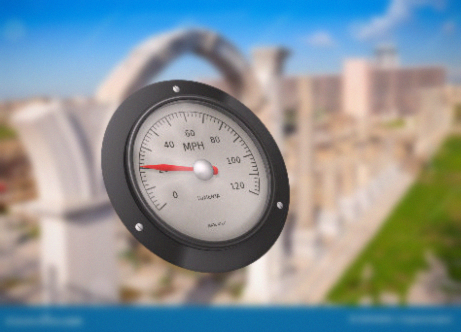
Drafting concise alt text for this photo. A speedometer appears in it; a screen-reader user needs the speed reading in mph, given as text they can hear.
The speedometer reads 20 mph
